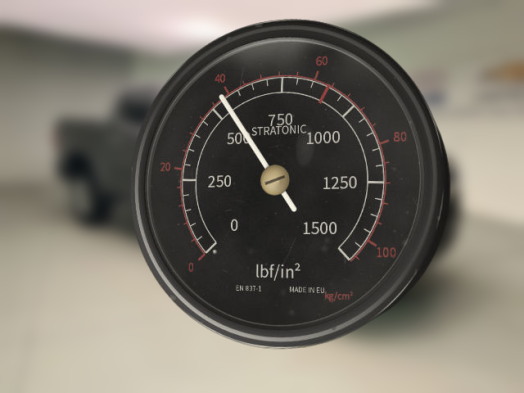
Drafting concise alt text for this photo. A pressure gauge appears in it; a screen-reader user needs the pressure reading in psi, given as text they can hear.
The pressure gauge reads 550 psi
